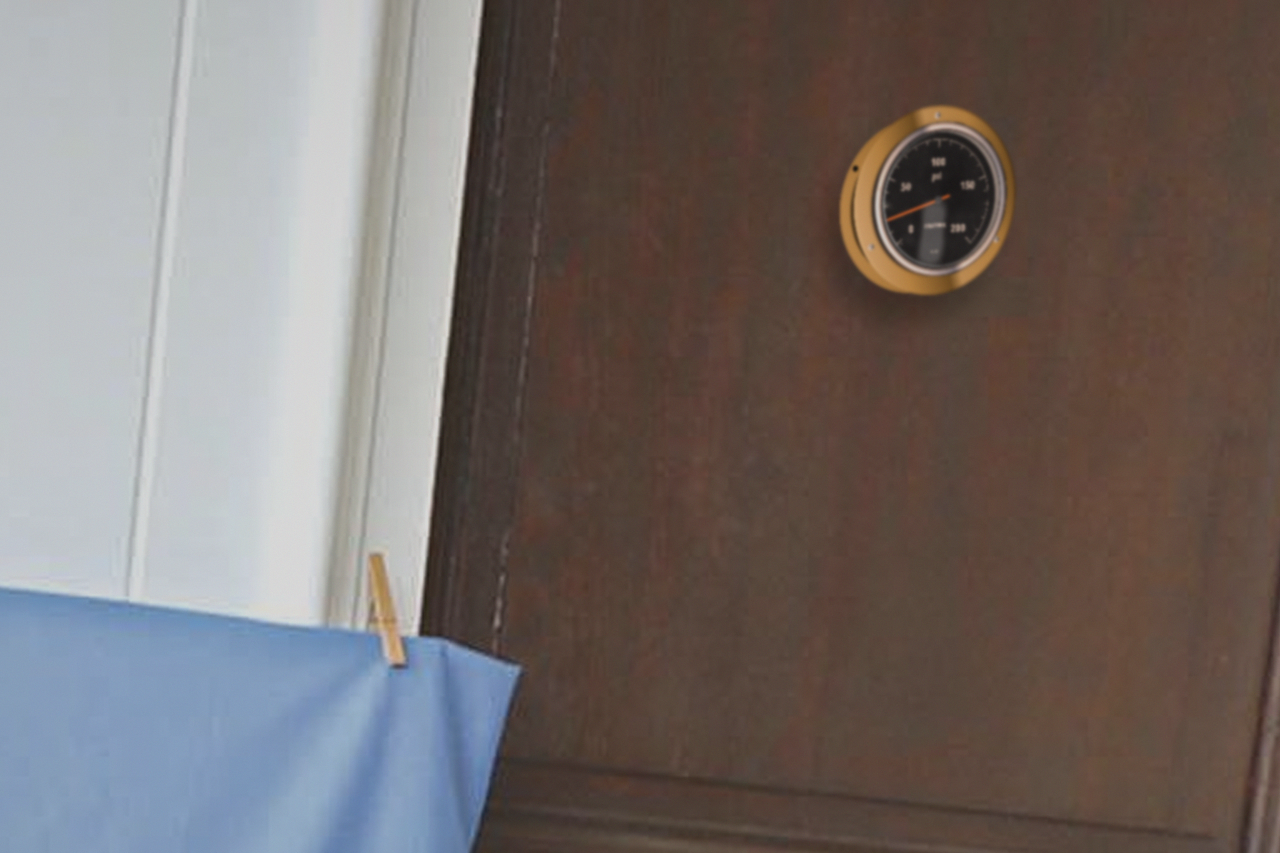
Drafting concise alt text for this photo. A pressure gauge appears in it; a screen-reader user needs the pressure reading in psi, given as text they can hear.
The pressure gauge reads 20 psi
